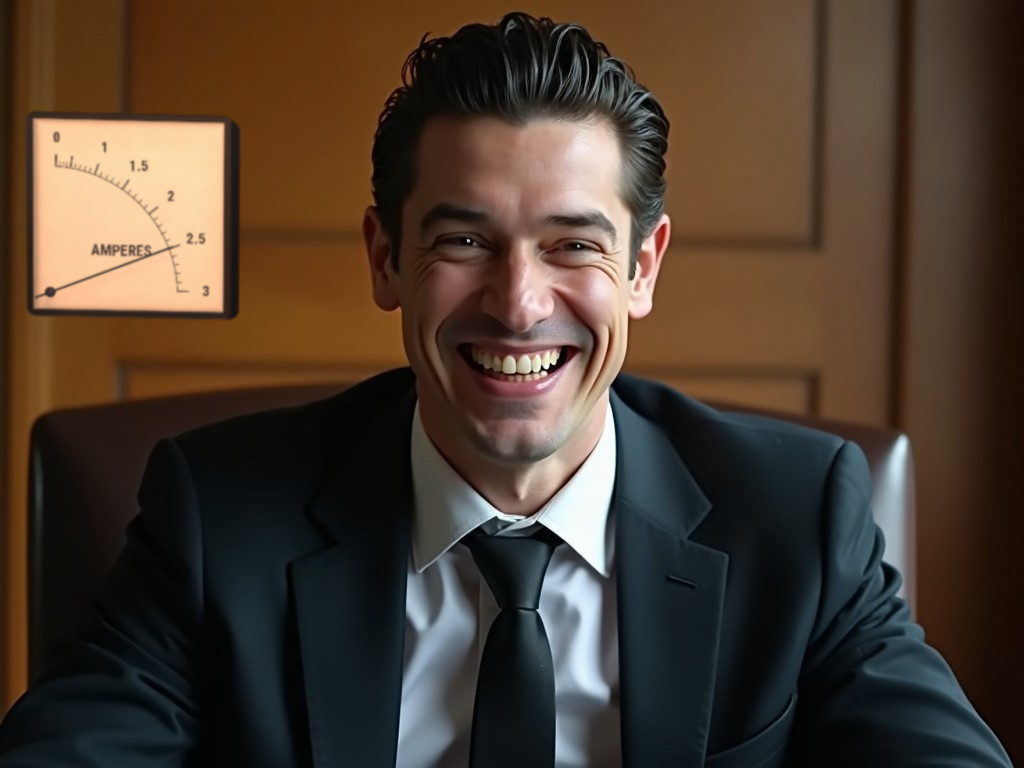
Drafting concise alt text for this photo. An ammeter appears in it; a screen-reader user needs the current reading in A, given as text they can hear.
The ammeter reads 2.5 A
